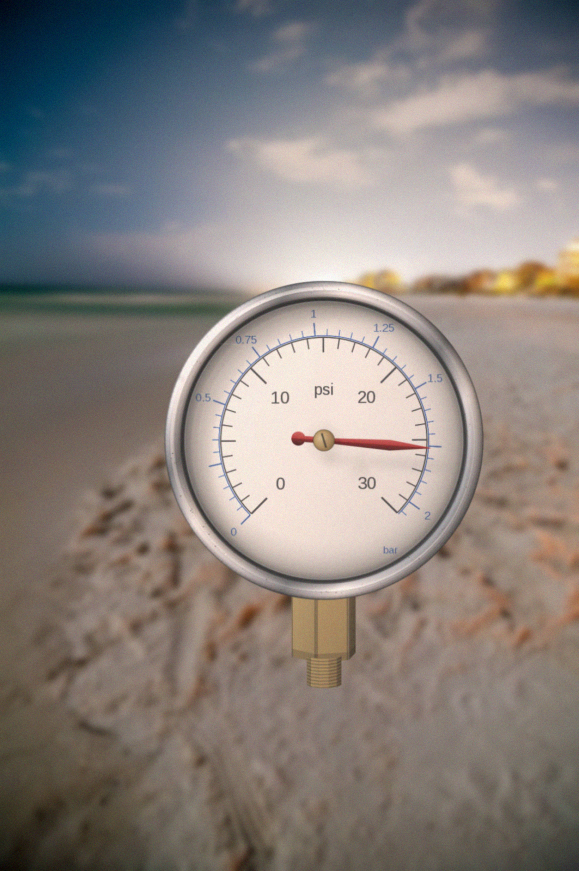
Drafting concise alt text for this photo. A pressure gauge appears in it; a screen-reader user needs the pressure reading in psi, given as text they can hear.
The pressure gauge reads 25.5 psi
